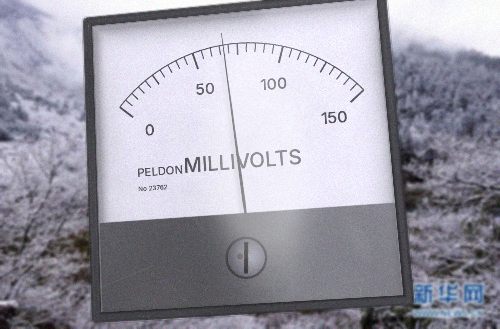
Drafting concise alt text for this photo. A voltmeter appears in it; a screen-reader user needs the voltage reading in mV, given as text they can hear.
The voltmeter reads 67.5 mV
